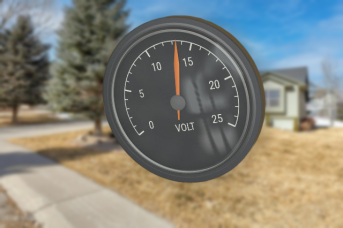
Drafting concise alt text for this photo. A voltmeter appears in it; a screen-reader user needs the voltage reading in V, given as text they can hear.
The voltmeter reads 13.5 V
